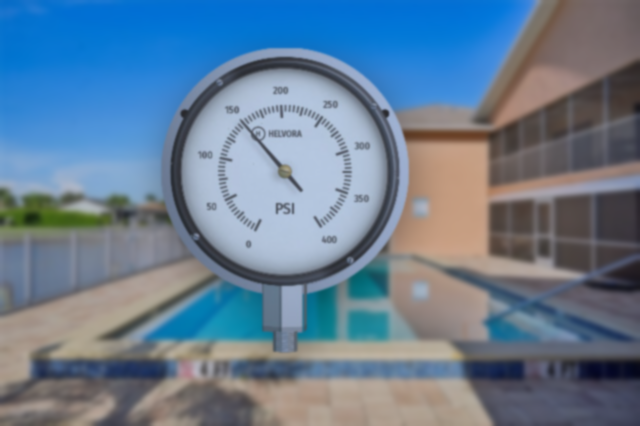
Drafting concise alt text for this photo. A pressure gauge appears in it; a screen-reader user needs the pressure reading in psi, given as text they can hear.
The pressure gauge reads 150 psi
